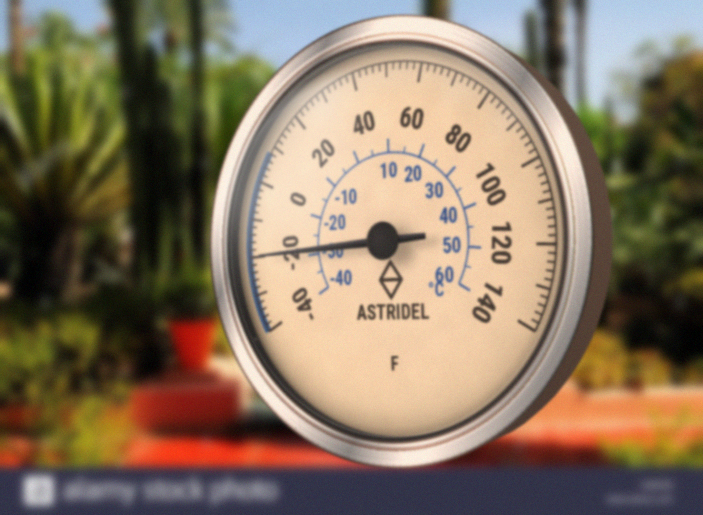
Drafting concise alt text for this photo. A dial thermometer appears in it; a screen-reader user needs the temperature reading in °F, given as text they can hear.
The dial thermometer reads -20 °F
